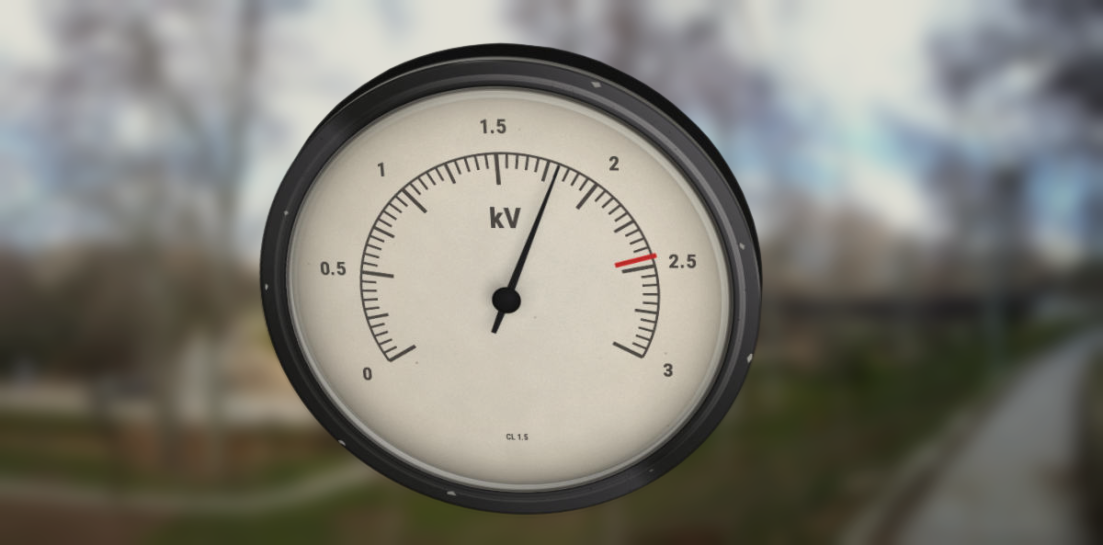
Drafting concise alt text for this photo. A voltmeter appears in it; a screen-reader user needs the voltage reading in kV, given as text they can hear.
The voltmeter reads 1.8 kV
